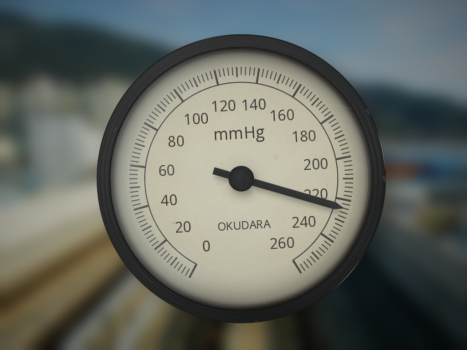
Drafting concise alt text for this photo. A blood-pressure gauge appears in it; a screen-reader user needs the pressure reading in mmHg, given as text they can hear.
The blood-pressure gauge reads 224 mmHg
